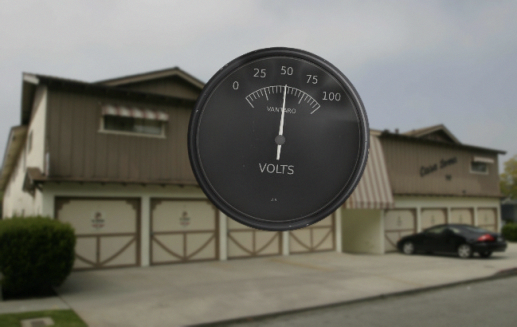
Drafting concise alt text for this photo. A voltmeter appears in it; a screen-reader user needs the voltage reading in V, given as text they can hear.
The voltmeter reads 50 V
